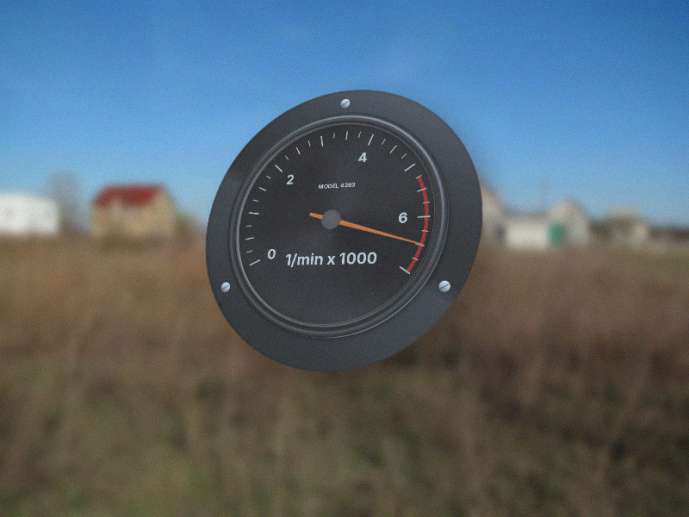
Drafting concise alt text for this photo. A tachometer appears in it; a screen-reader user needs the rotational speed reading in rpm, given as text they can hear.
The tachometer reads 6500 rpm
